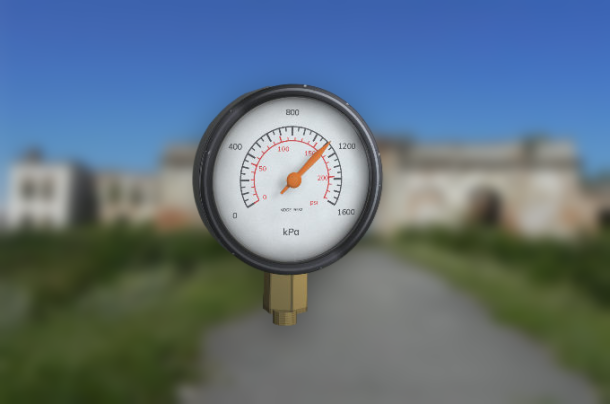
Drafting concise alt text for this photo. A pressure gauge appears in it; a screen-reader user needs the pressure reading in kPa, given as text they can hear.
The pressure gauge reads 1100 kPa
